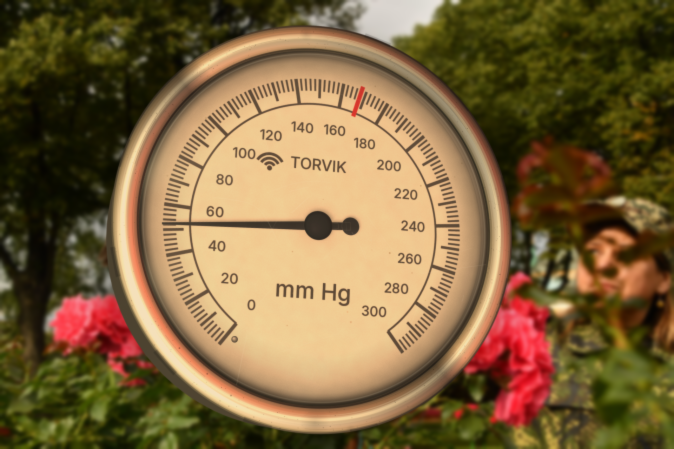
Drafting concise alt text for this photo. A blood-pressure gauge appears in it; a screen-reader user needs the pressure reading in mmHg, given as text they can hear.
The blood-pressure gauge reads 52 mmHg
